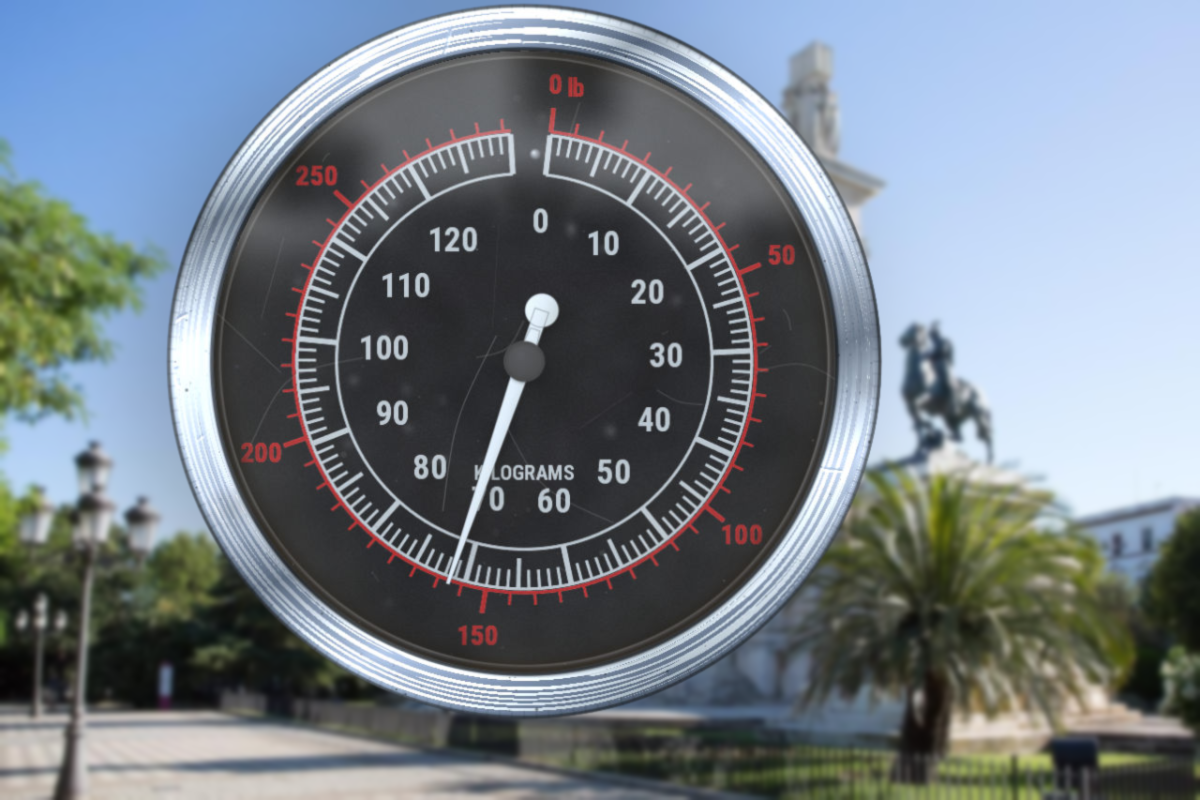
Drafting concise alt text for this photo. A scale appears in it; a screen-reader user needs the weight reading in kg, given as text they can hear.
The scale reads 71.5 kg
